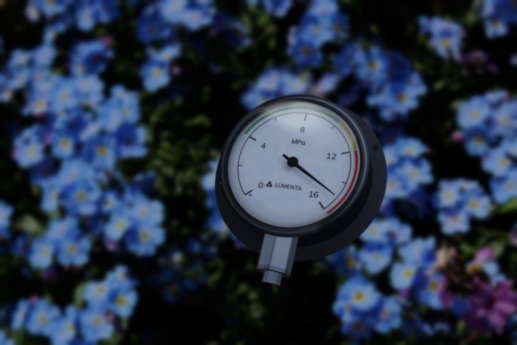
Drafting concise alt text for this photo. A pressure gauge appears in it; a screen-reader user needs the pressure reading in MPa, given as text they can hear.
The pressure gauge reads 15 MPa
